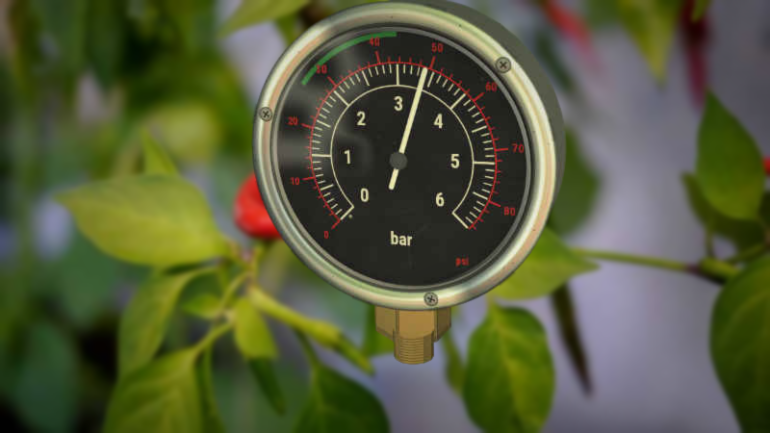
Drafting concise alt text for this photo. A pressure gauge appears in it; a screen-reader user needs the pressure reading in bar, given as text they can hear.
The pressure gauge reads 3.4 bar
